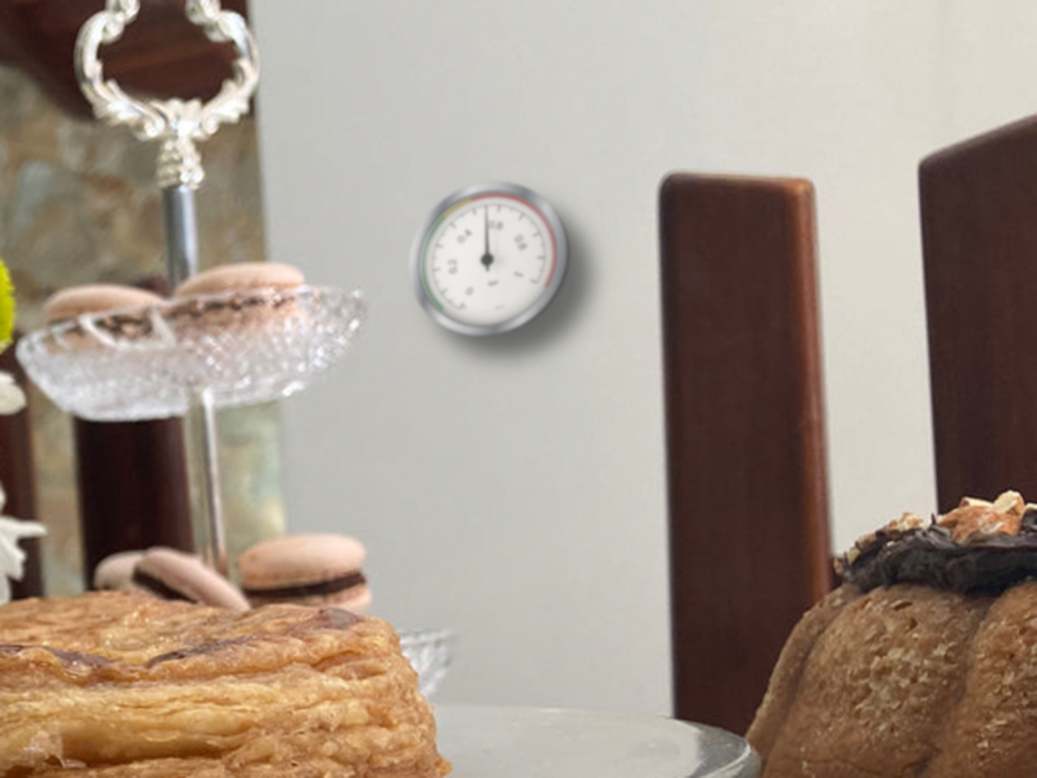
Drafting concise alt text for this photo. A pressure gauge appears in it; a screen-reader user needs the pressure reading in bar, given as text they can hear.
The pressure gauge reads 0.55 bar
